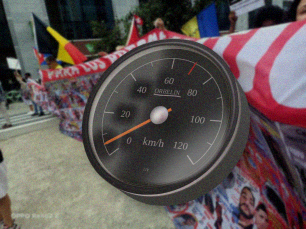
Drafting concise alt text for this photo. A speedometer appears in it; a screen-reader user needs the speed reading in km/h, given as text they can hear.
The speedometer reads 5 km/h
